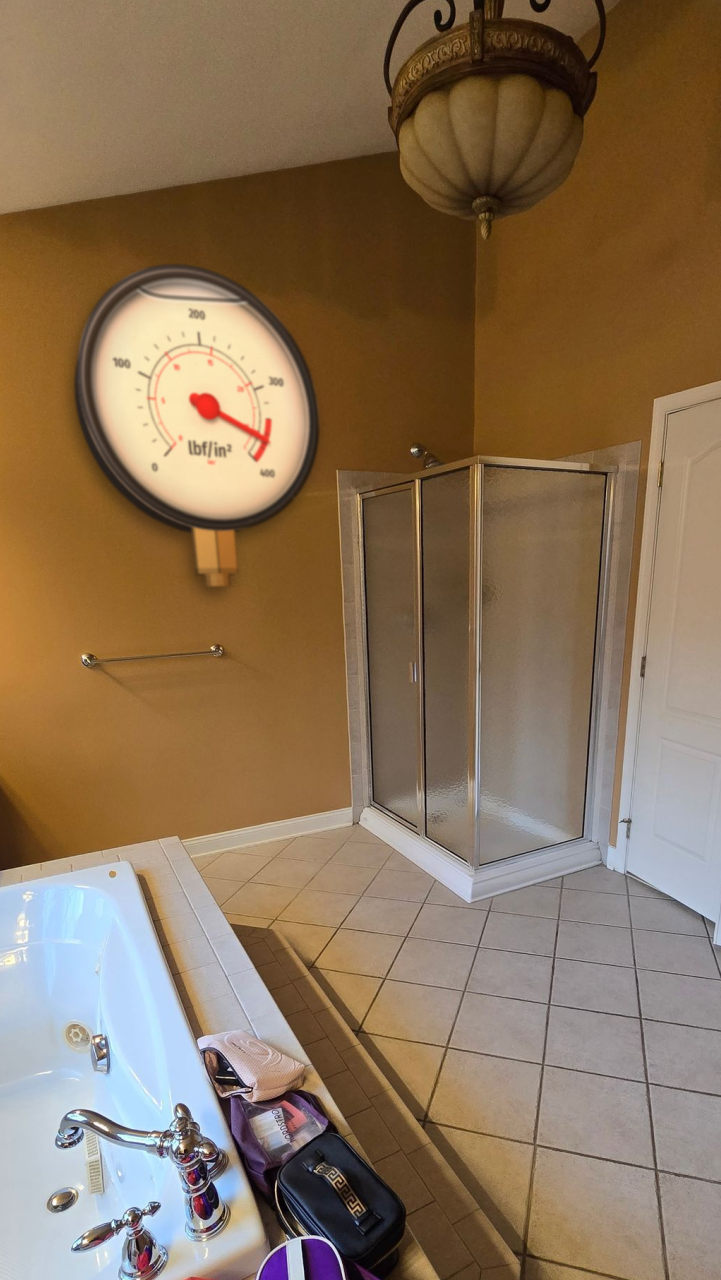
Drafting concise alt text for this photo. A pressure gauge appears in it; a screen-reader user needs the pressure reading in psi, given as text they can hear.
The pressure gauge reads 370 psi
